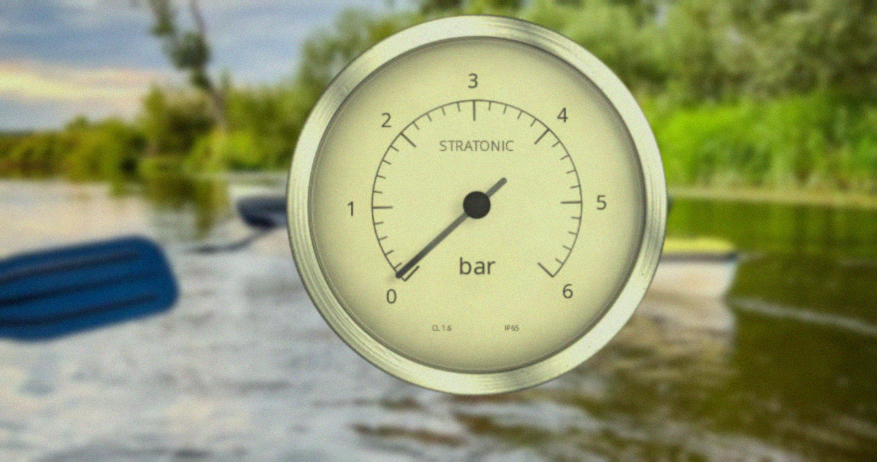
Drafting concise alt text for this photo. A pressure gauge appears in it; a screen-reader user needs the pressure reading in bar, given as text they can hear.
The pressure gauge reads 0.1 bar
